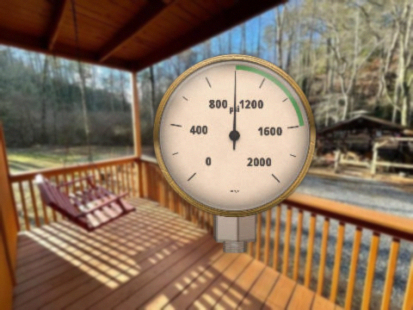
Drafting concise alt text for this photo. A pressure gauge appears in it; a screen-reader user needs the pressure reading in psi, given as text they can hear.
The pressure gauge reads 1000 psi
